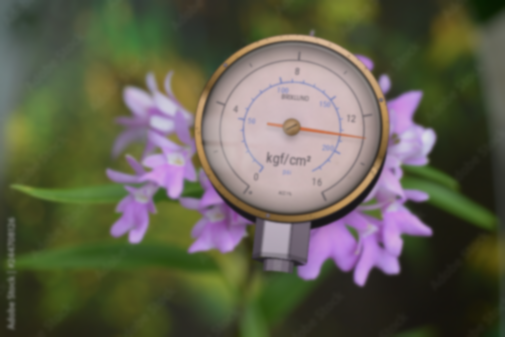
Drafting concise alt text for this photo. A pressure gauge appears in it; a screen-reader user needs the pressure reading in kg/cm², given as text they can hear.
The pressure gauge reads 13 kg/cm²
